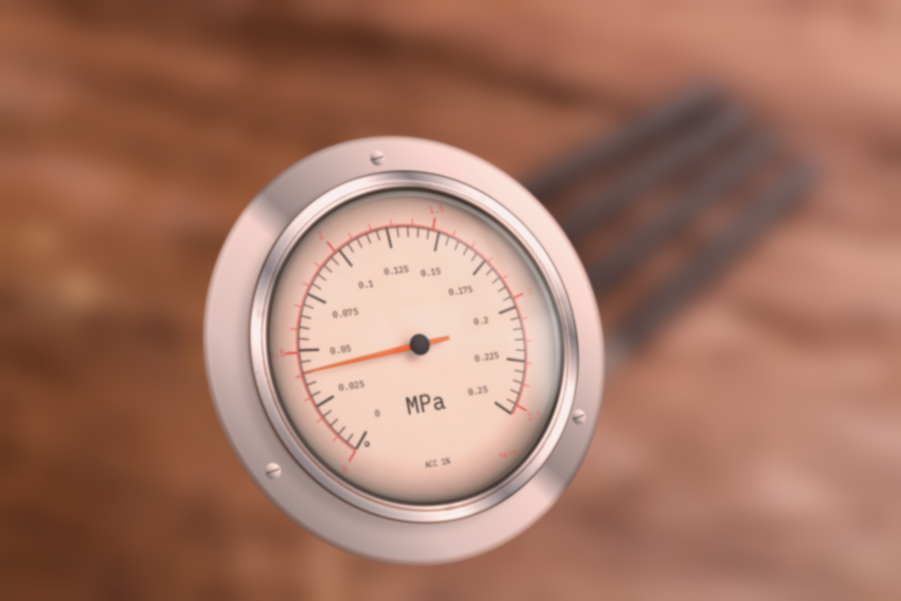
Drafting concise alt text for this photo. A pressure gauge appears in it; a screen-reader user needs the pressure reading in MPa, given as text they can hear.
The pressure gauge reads 0.04 MPa
